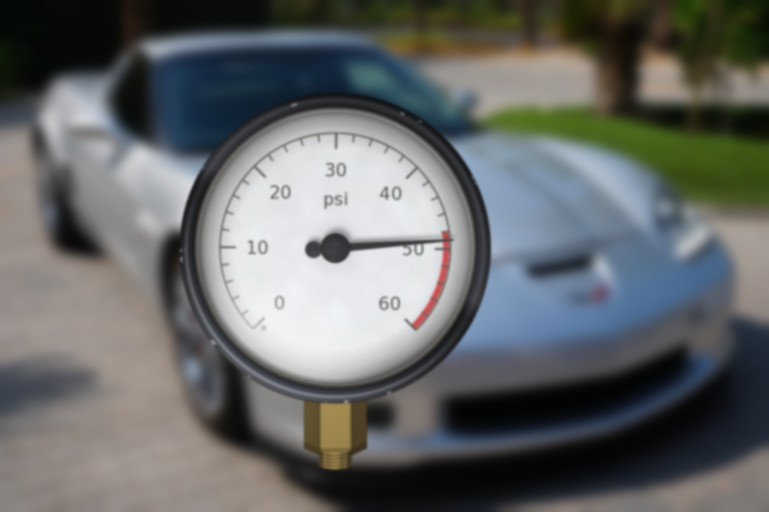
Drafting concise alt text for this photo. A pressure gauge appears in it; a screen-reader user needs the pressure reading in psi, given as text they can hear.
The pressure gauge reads 49 psi
